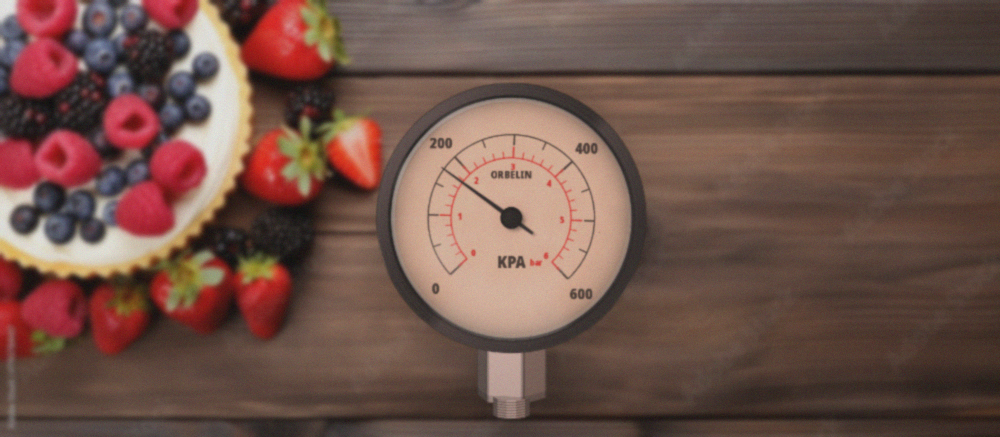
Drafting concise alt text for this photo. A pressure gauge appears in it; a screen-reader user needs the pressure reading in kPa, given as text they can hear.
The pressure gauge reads 175 kPa
